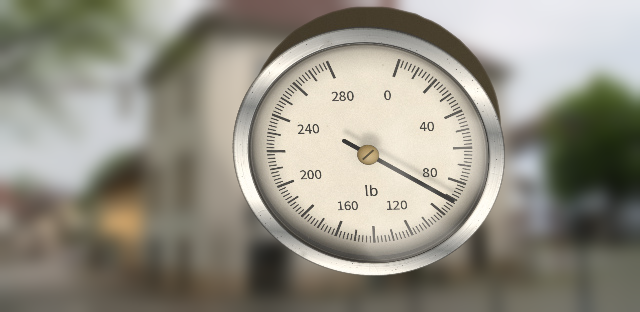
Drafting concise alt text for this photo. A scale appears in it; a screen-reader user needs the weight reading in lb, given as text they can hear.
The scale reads 90 lb
